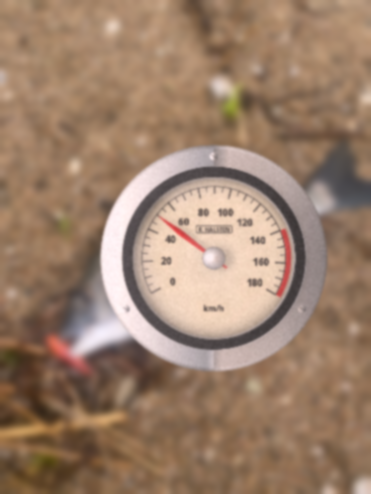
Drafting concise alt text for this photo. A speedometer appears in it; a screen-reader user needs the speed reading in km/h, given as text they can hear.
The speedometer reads 50 km/h
